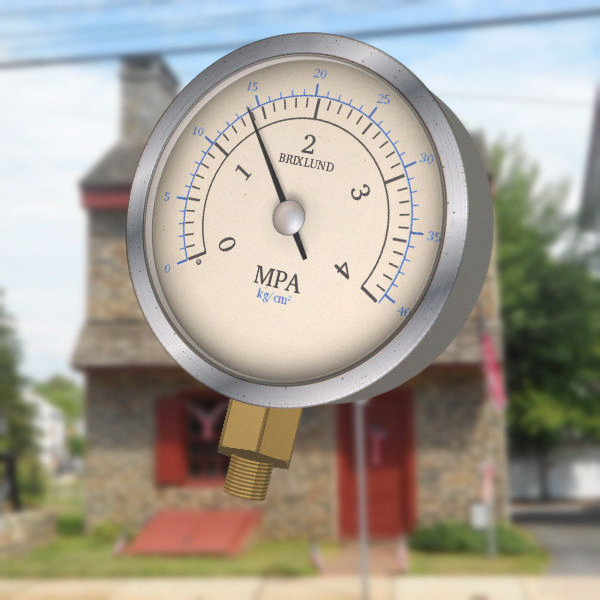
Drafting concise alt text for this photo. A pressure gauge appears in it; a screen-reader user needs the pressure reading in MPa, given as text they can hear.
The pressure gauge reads 1.4 MPa
